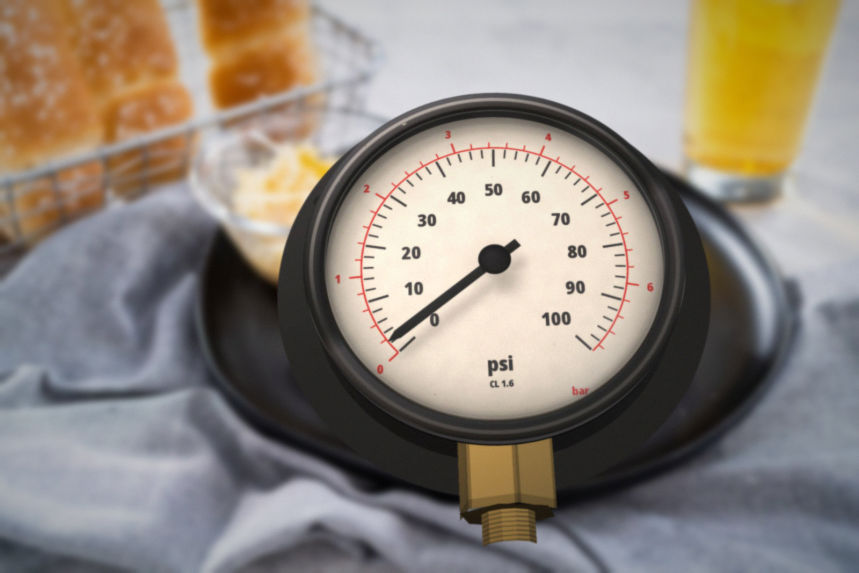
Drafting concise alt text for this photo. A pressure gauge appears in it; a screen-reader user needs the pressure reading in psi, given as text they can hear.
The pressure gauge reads 2 psi
